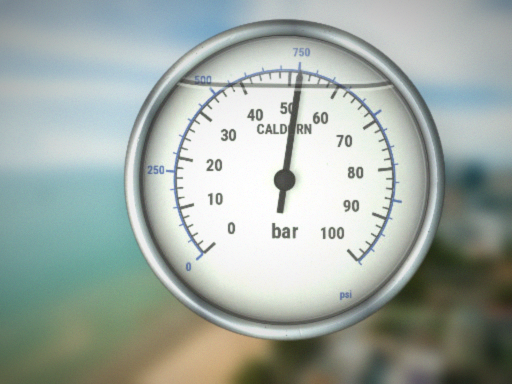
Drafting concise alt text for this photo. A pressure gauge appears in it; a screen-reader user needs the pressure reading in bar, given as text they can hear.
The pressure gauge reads 52 bar
